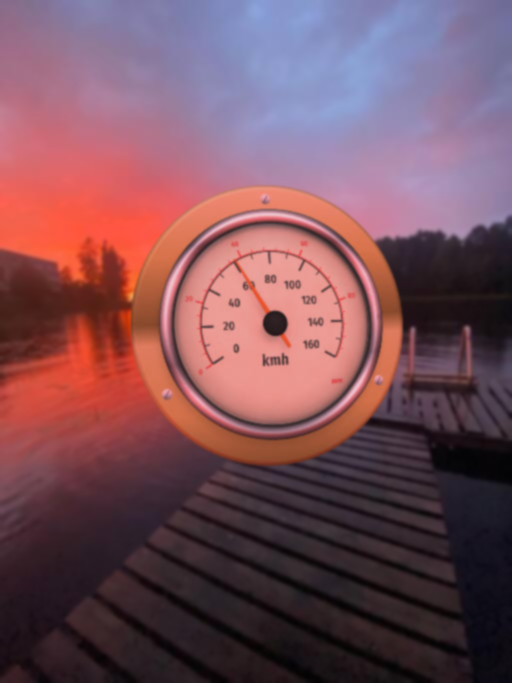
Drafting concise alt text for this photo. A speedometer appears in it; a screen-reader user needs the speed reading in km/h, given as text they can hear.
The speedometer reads 60 km/h
